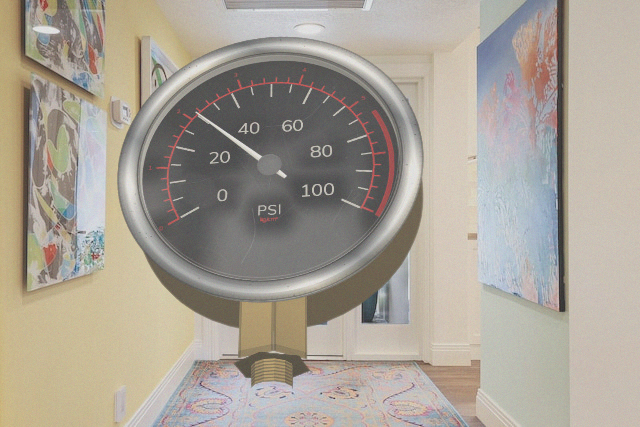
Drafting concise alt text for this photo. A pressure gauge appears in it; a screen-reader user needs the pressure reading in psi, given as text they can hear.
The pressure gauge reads 30 psi
